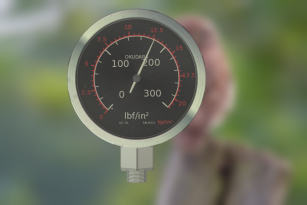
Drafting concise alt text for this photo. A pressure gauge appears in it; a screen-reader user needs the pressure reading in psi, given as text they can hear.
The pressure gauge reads 180 psi
